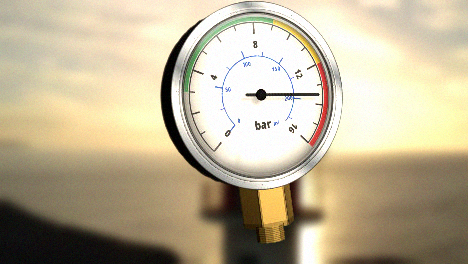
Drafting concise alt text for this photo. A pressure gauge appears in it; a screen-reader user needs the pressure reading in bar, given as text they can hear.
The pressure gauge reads 13.5 bar
